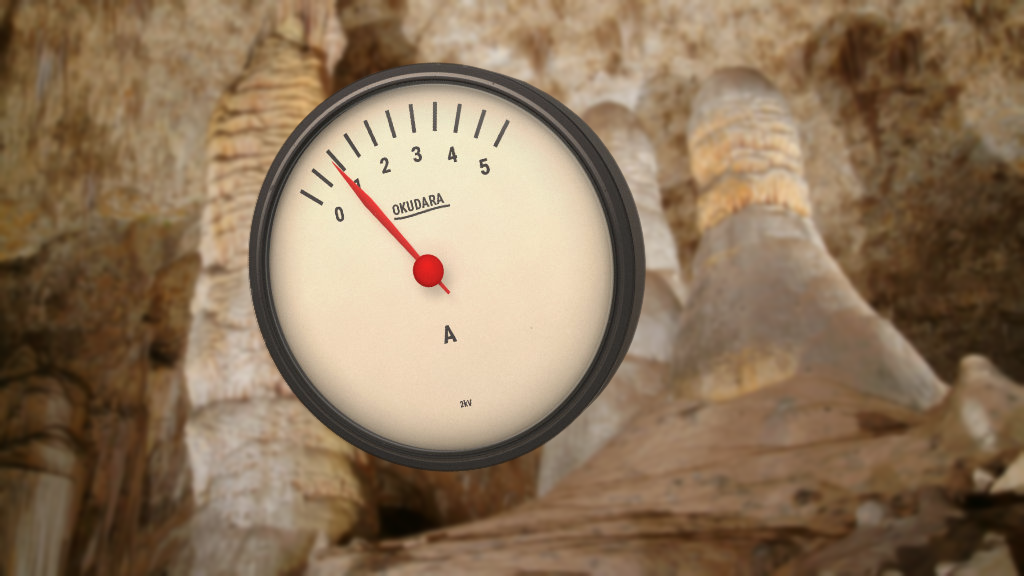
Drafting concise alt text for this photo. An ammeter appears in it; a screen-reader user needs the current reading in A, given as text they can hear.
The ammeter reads 1 A
